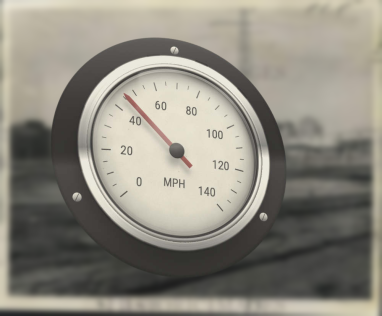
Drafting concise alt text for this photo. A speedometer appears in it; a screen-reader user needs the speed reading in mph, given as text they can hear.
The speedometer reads 45 mph
